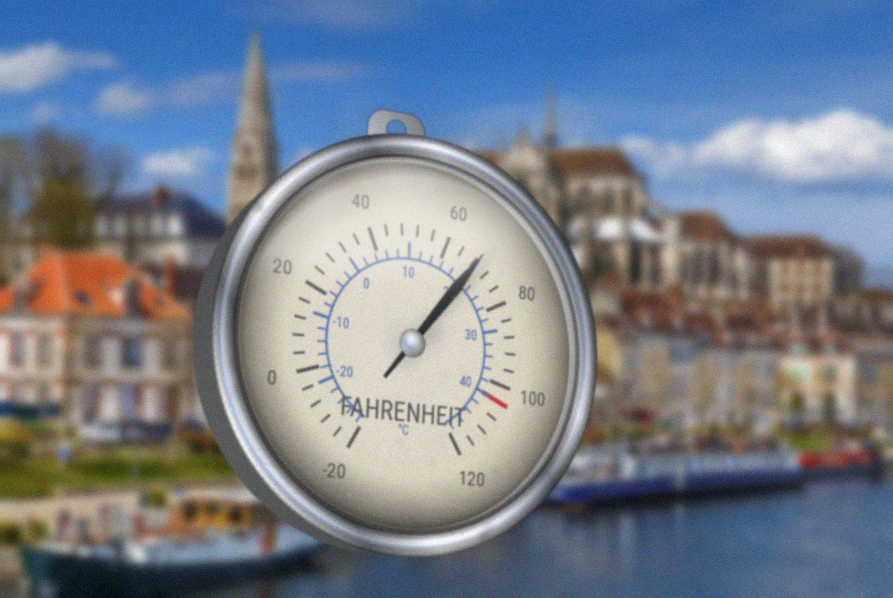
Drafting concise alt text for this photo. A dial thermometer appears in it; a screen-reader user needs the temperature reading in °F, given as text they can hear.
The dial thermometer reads 68 °F
